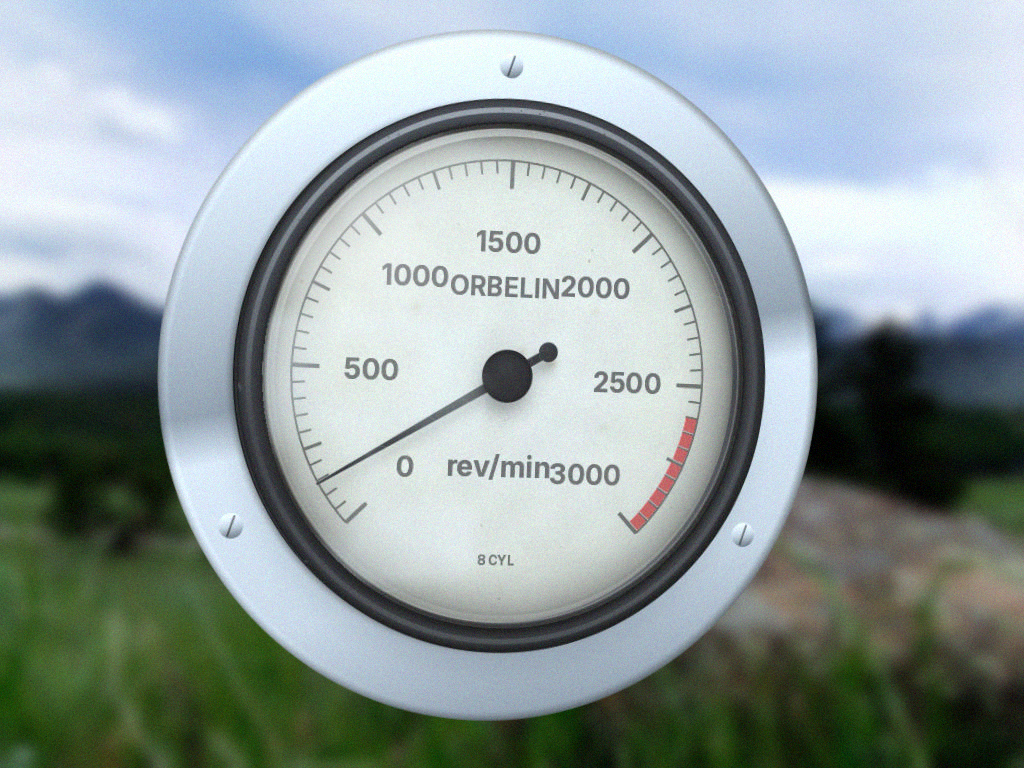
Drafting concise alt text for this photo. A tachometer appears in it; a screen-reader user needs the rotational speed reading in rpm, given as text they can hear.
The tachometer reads 150 rpm
